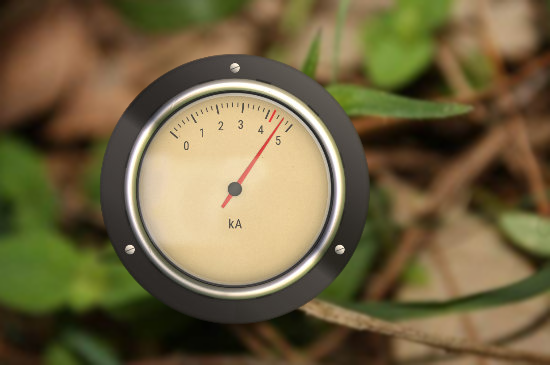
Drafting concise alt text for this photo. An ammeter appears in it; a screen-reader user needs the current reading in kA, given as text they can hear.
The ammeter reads 4.6 kA
